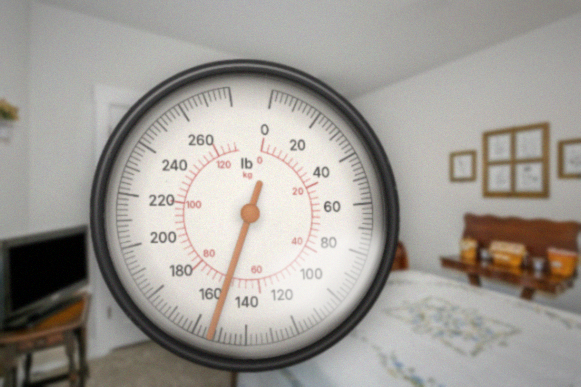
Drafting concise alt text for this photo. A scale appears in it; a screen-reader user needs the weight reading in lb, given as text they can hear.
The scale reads 154 lb
